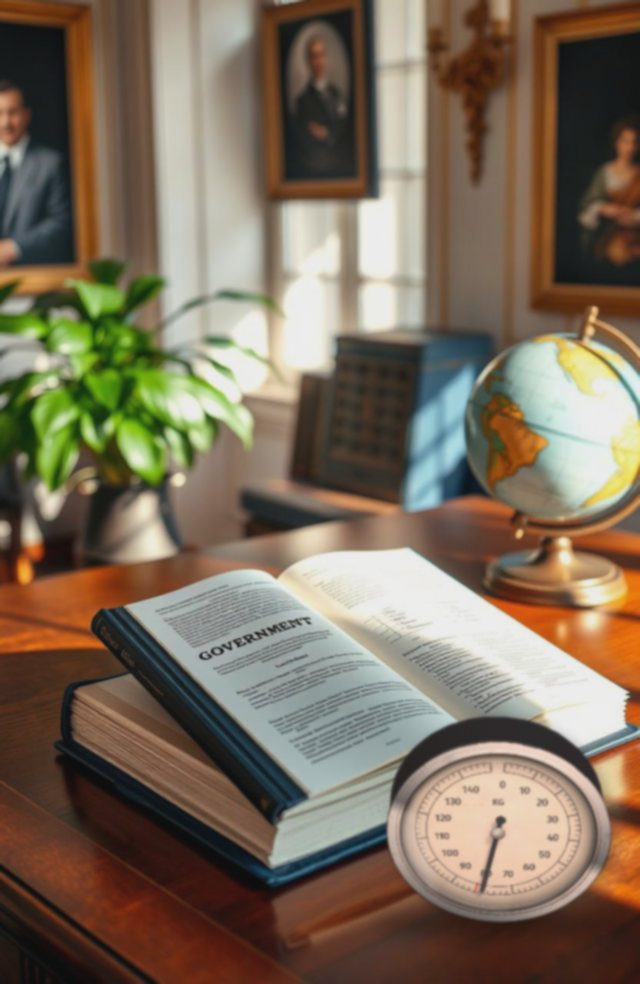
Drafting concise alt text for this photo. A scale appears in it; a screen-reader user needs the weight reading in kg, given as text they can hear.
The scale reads 80 kg
